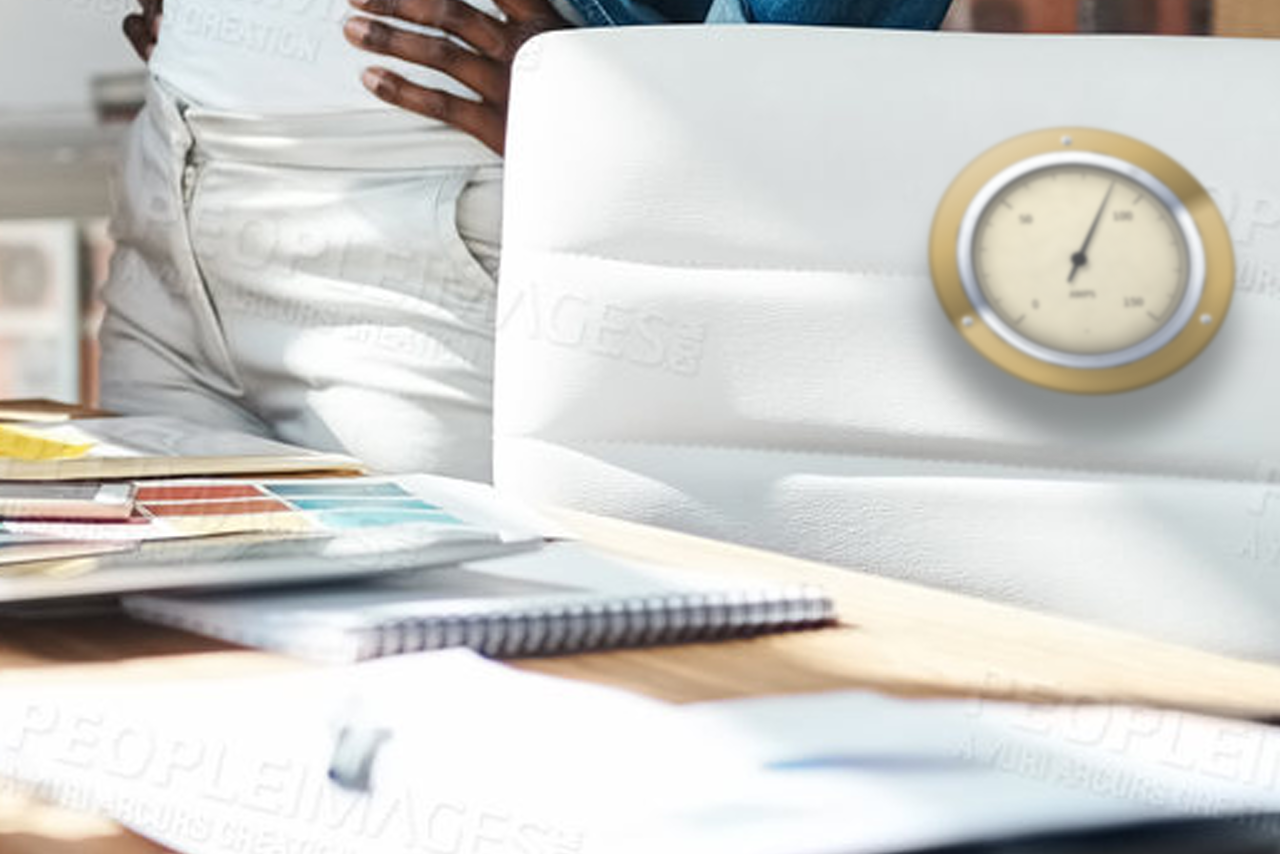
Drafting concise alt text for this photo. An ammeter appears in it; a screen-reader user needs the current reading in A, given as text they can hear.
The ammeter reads 90 A
